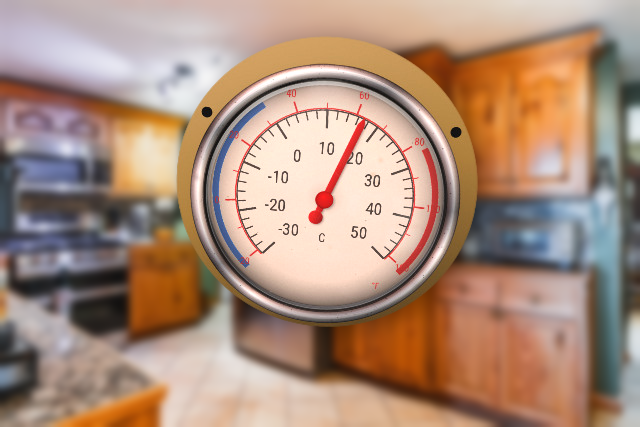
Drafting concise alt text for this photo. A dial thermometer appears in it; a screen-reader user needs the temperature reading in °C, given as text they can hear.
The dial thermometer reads 17 °C
